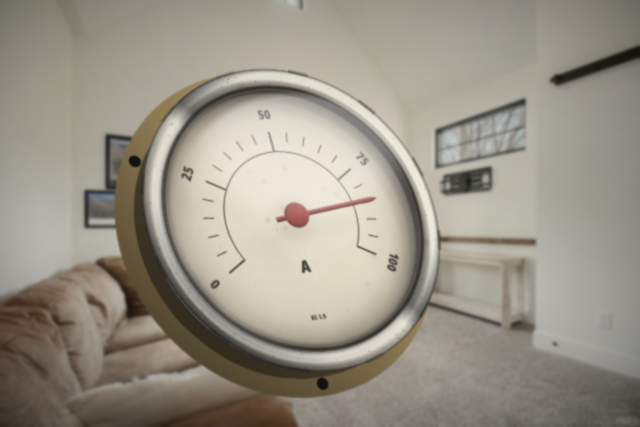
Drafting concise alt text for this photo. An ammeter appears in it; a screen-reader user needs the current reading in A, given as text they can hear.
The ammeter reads 85 A
